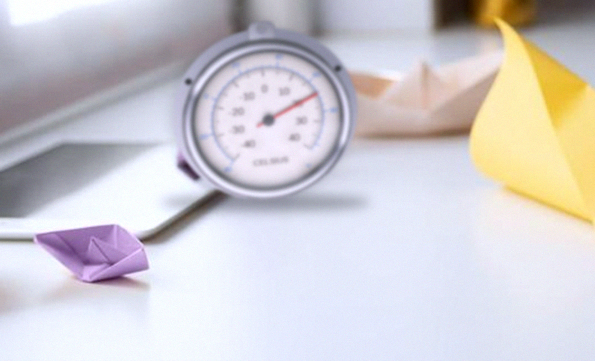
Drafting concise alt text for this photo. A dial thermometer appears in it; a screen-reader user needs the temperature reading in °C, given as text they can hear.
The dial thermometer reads 20 °C
